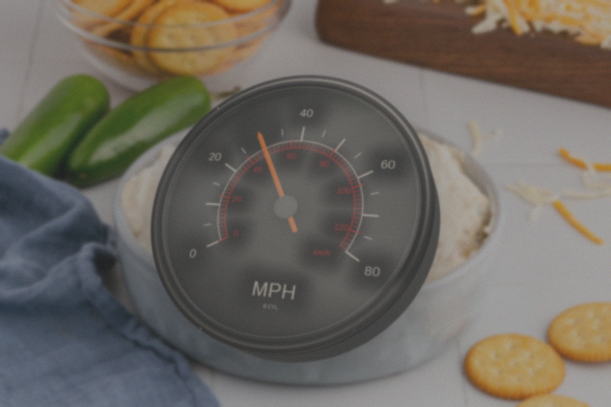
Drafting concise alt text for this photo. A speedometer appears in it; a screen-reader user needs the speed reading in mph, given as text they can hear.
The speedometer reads 30 mph
